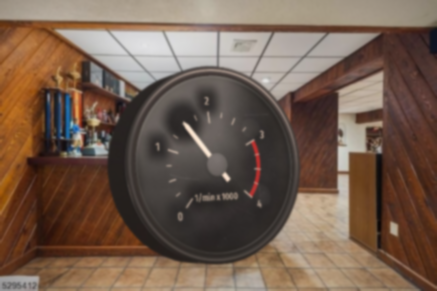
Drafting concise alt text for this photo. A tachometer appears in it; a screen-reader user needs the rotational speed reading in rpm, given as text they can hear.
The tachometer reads 1500 rpm
